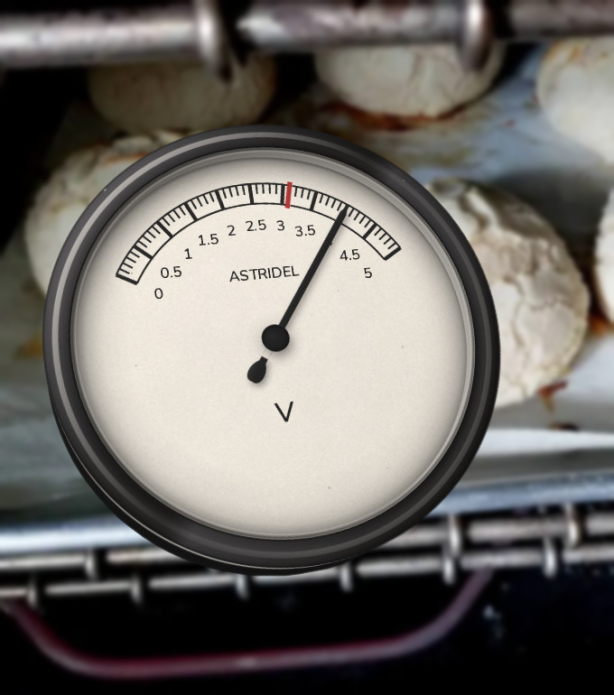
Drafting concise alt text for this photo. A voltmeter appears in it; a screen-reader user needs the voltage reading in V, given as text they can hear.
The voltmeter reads 4 V
